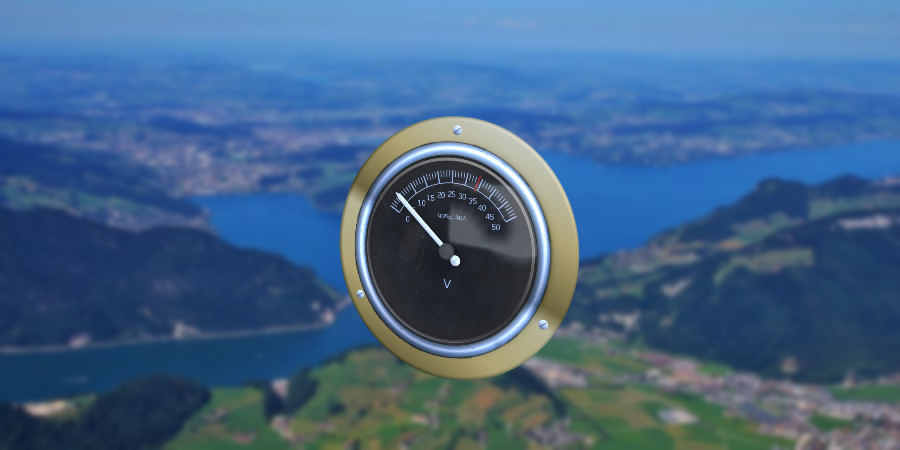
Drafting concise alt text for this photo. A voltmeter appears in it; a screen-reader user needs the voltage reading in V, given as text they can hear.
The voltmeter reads 5 V
